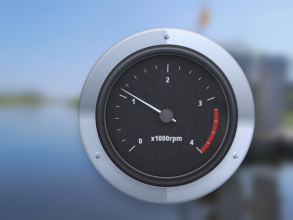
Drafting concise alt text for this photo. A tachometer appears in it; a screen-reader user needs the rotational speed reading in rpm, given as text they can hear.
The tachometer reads 1100 rpm
